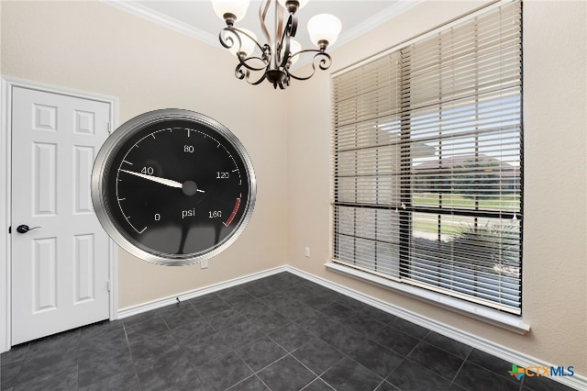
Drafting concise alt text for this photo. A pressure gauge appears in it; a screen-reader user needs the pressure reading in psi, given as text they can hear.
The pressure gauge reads 35 psi
